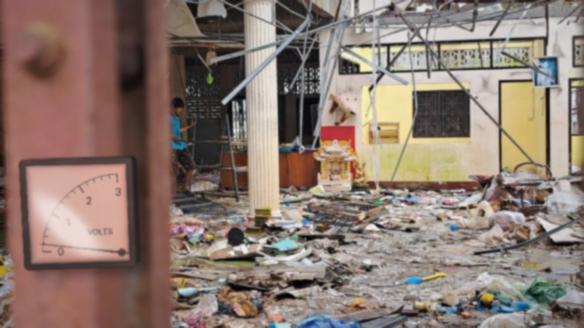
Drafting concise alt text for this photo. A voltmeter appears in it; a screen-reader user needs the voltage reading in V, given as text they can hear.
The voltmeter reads 0.2 V
